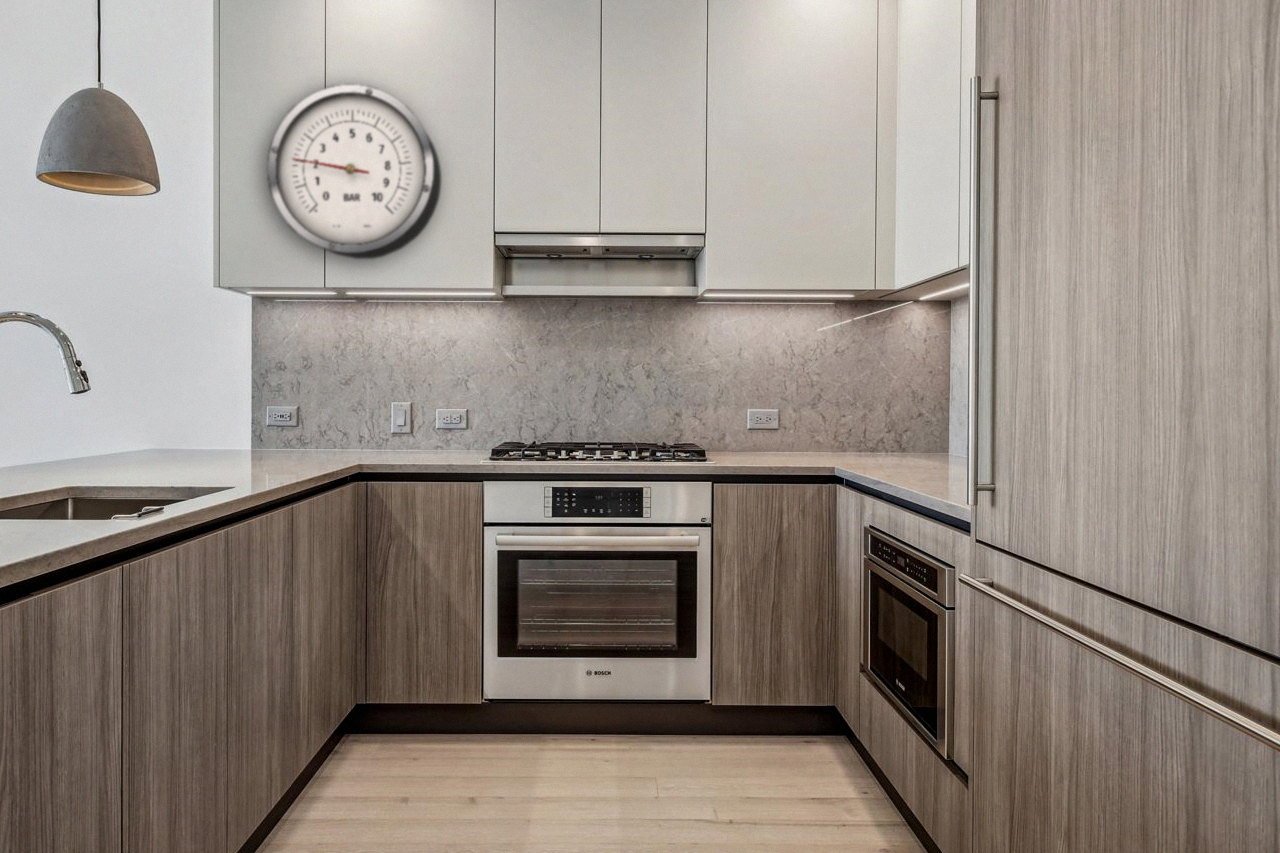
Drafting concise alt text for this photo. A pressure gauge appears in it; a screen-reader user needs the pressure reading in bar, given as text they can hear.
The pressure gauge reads 2 bar
